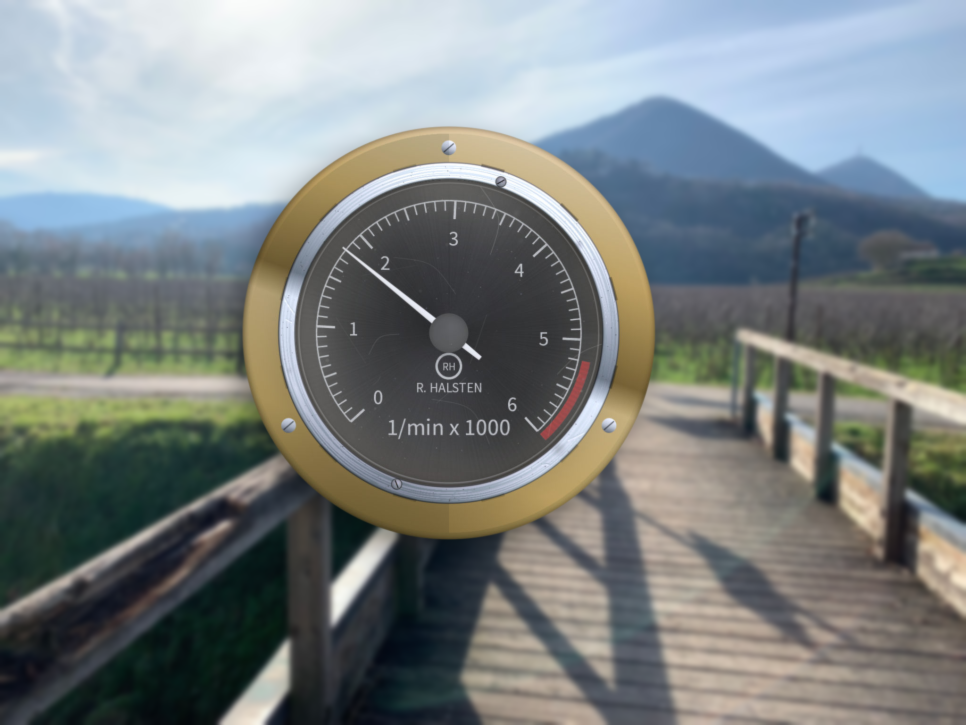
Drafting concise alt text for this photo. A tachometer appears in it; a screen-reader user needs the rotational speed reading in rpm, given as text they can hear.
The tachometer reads 1800 rpm
